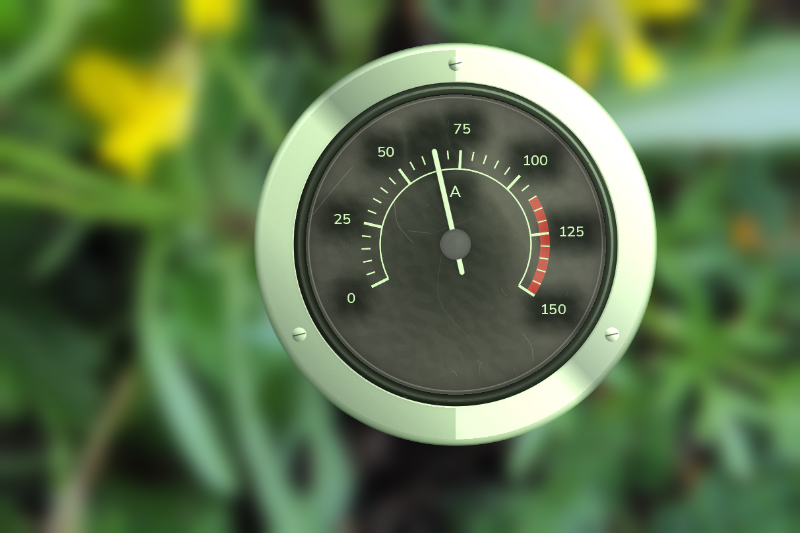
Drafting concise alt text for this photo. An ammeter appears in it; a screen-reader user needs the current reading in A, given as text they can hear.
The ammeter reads 65 A
